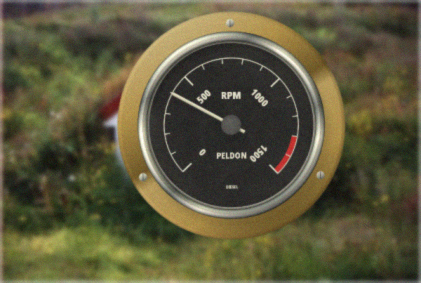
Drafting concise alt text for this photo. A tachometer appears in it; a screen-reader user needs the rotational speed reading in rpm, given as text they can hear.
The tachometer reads 400 rpm
